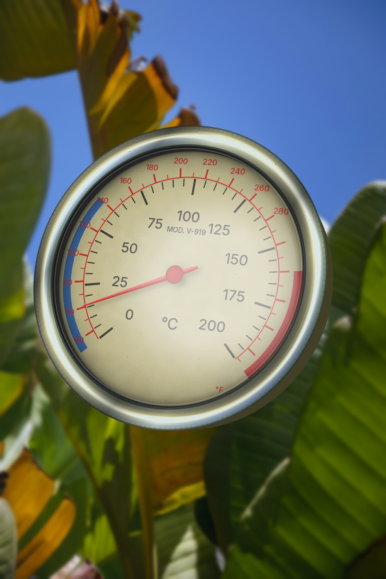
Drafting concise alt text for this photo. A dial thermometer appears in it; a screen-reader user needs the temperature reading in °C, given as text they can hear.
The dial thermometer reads 15 °C
